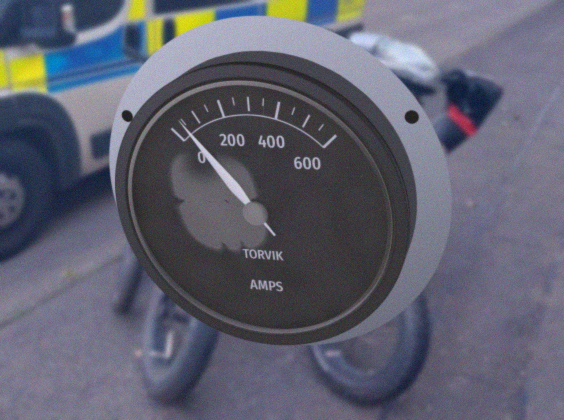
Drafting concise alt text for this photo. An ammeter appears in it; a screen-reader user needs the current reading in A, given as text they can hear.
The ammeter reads 50 A
